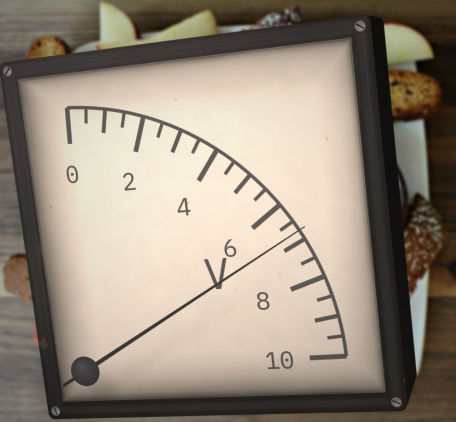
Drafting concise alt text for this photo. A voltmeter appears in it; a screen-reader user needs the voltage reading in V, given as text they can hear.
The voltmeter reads 6.75 V
